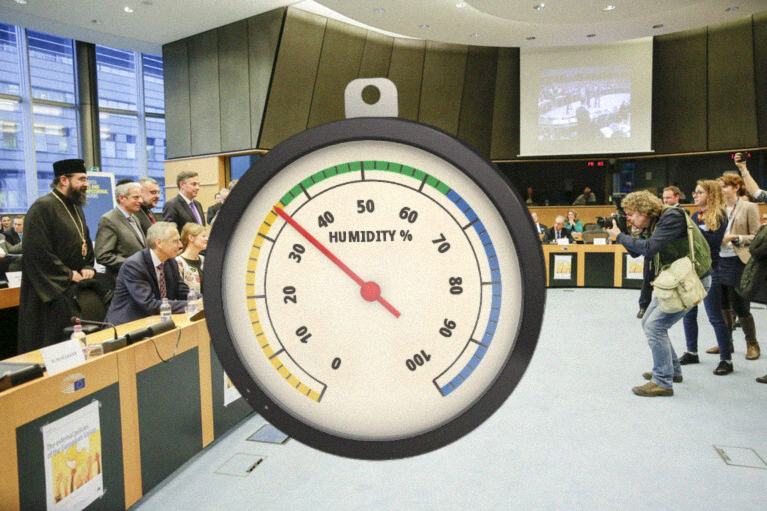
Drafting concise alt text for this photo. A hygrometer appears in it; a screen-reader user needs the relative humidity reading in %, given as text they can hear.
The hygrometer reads 35 %
